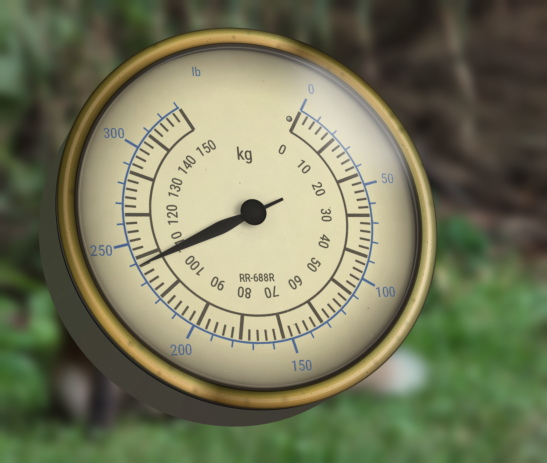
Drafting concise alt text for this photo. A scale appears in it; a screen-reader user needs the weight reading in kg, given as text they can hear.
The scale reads 108 kg
